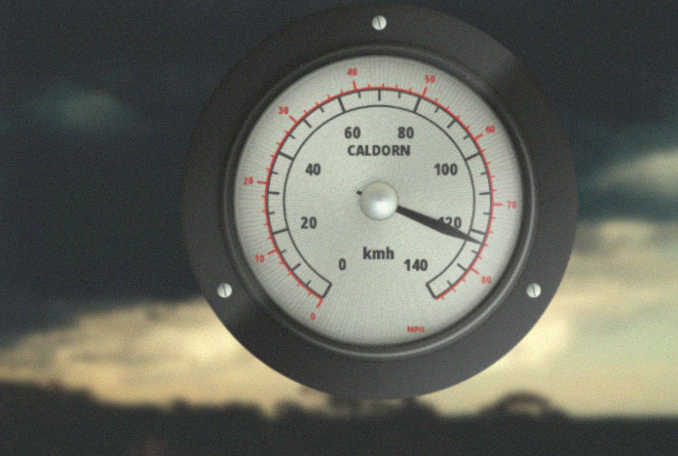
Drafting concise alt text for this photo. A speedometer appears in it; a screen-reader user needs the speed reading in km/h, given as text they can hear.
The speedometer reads 122.5 km/h
